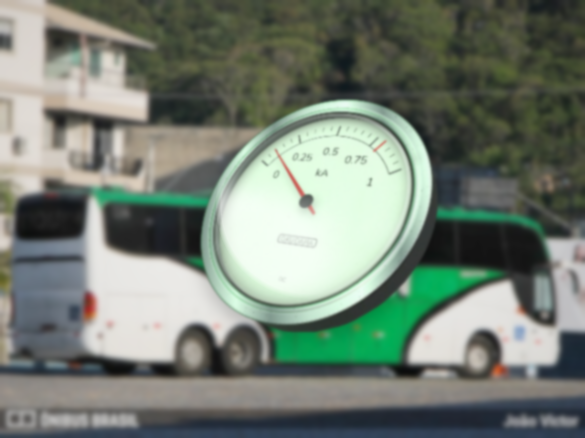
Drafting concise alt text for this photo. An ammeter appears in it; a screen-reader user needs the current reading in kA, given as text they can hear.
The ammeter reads 0.1 kA
